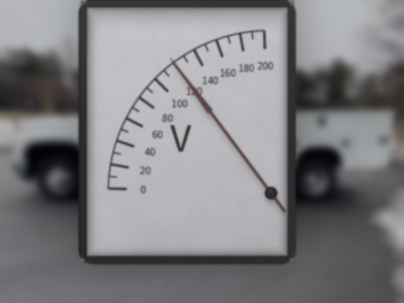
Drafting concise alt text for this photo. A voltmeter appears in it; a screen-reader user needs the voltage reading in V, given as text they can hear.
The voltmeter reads 120 V
